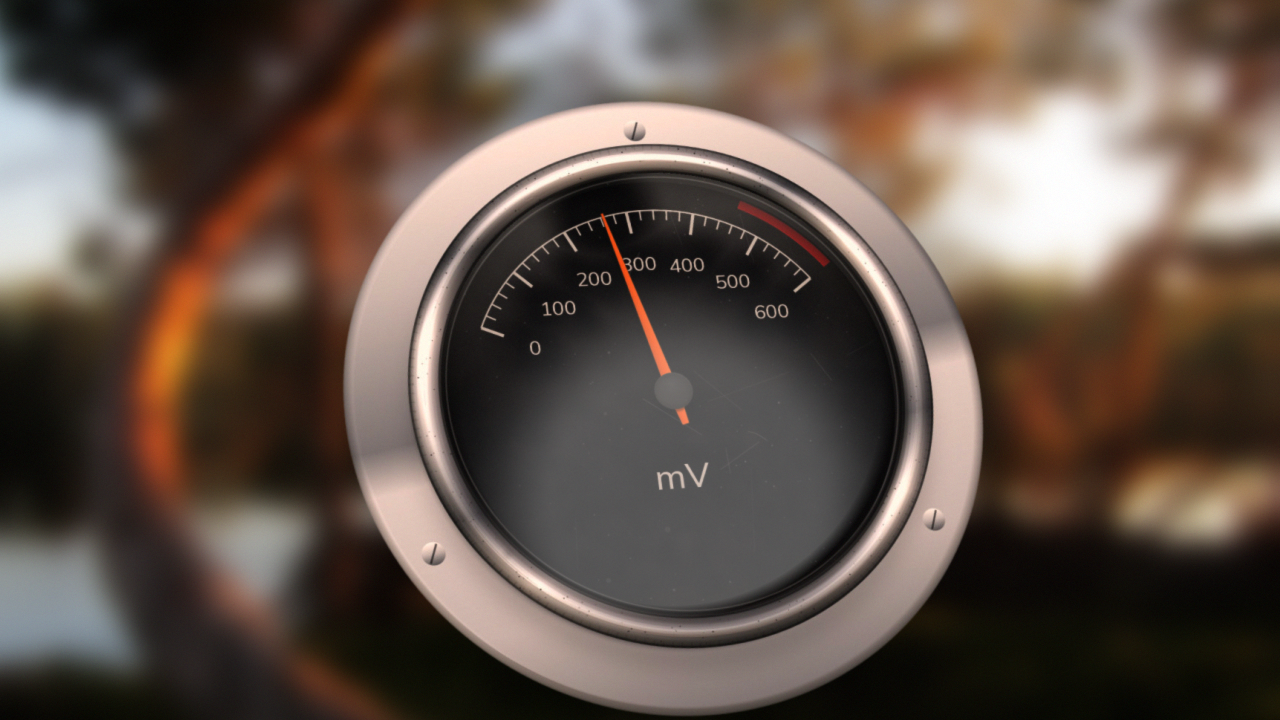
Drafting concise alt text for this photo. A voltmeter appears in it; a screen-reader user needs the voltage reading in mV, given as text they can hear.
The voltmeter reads 260 mV
